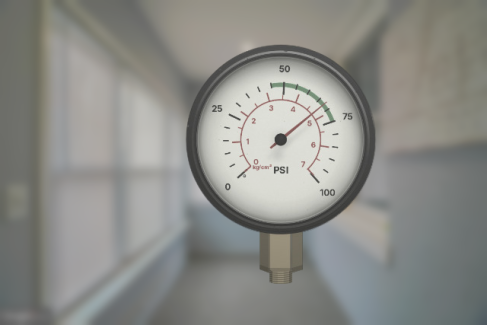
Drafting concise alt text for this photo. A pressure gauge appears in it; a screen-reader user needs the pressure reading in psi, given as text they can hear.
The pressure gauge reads 67.5 psi
